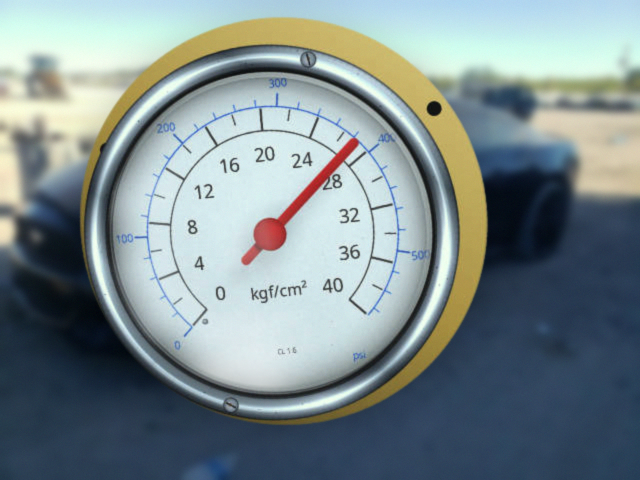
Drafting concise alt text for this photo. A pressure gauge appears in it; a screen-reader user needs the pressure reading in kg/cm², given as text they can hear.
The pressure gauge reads 27 kg/cm²
